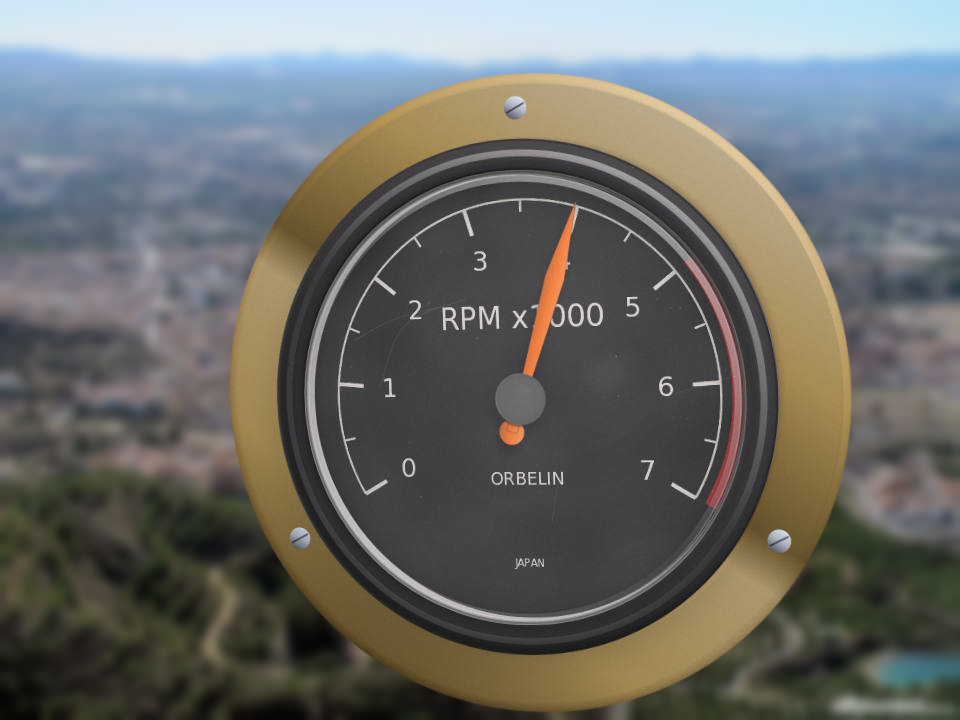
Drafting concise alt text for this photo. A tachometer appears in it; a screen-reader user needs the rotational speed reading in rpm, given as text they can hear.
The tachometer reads 4000 rpm
